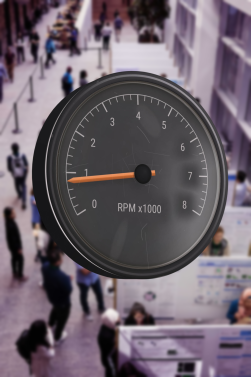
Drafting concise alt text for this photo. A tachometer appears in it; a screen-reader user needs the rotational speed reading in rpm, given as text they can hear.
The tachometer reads 800 rpm
